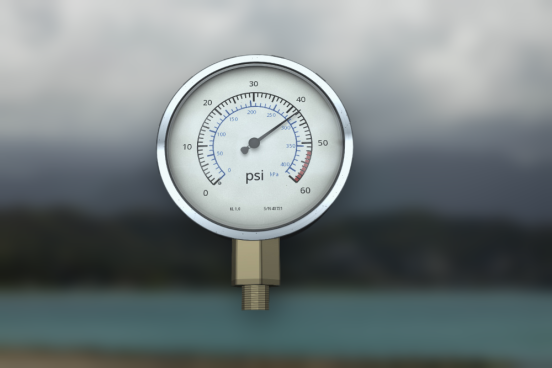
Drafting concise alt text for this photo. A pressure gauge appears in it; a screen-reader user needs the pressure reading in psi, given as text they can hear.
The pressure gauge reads 42 psi
